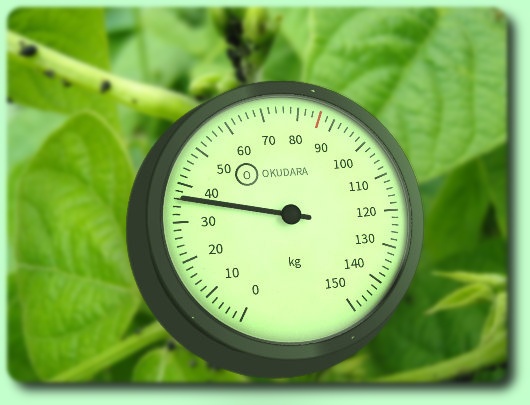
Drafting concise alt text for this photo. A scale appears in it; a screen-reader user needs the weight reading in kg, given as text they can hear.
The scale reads 36 kg
